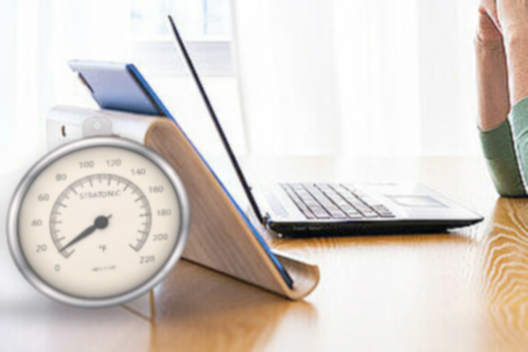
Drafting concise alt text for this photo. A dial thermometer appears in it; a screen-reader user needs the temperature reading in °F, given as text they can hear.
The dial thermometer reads 10 °F
